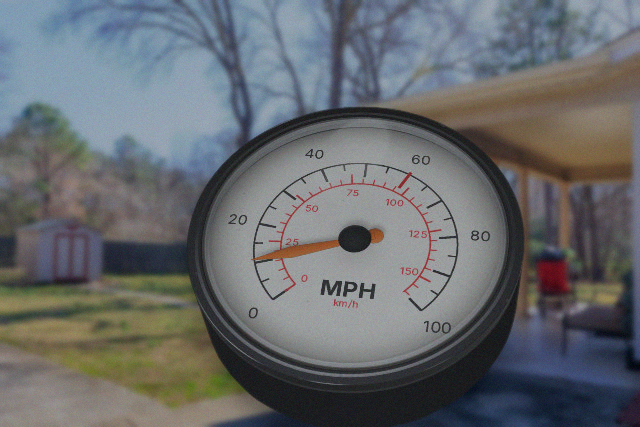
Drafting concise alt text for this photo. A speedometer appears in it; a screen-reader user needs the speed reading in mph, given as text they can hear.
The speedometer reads 10 mph
